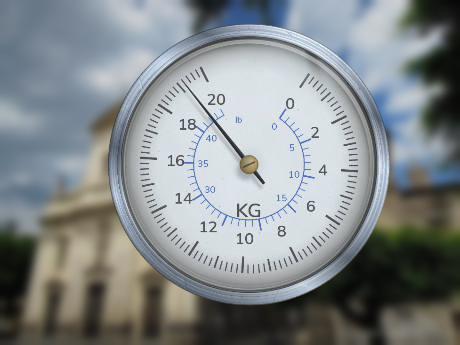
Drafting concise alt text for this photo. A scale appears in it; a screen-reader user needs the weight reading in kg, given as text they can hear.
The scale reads 19.2 kg
